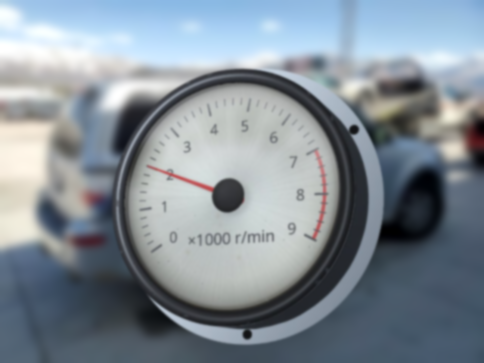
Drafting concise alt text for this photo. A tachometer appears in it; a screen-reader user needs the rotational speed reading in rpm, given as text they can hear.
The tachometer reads 2000 rpm
